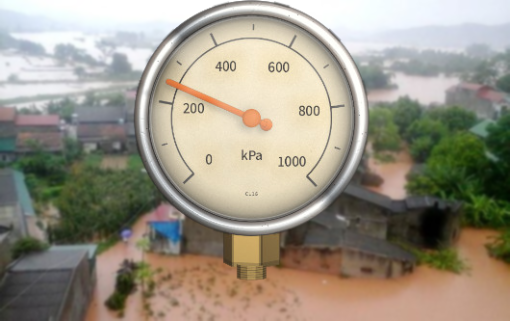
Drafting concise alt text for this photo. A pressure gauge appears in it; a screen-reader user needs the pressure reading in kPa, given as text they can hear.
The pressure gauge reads 250 kPa
